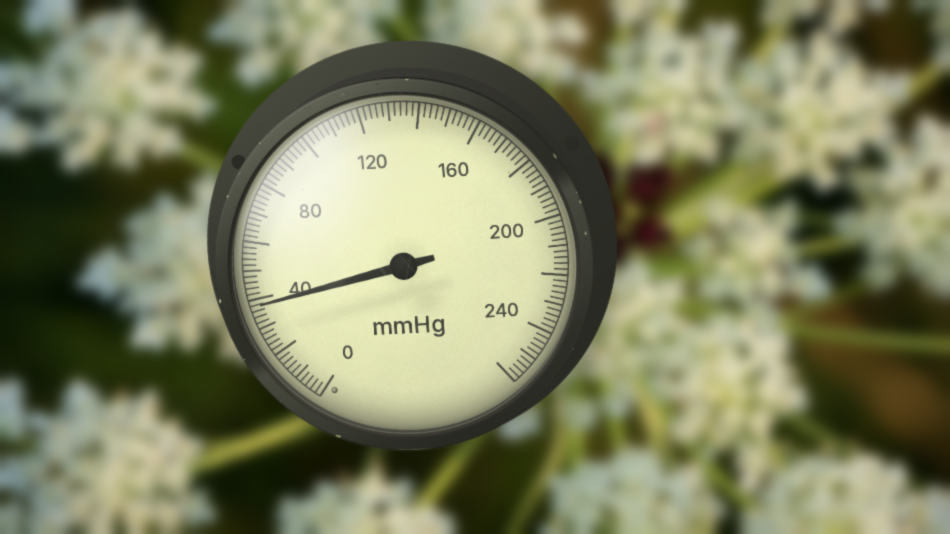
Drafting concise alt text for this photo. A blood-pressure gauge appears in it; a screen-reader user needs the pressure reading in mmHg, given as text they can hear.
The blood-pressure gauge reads 38 mmHg
